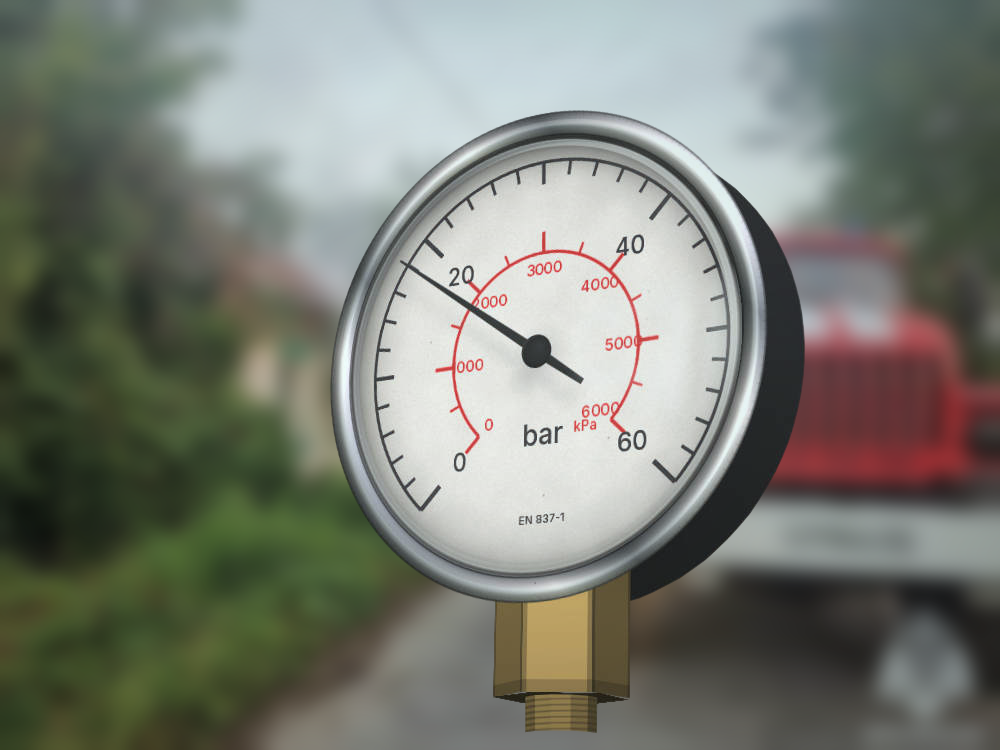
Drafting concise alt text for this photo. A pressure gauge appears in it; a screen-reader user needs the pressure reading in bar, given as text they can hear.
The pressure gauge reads 18 bar
